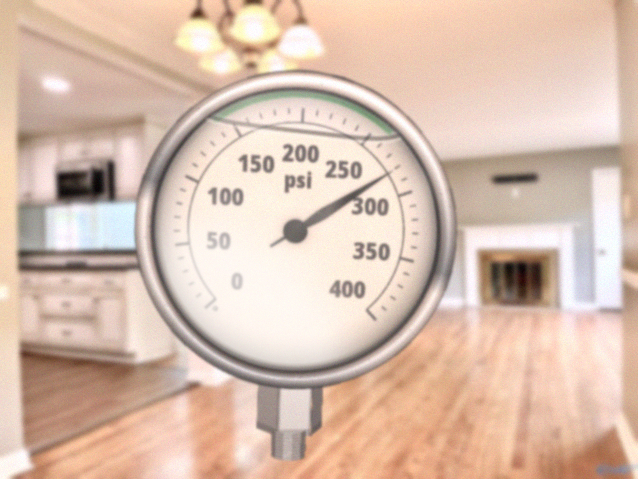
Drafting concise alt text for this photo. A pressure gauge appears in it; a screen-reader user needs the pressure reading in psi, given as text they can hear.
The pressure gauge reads 280 psi
